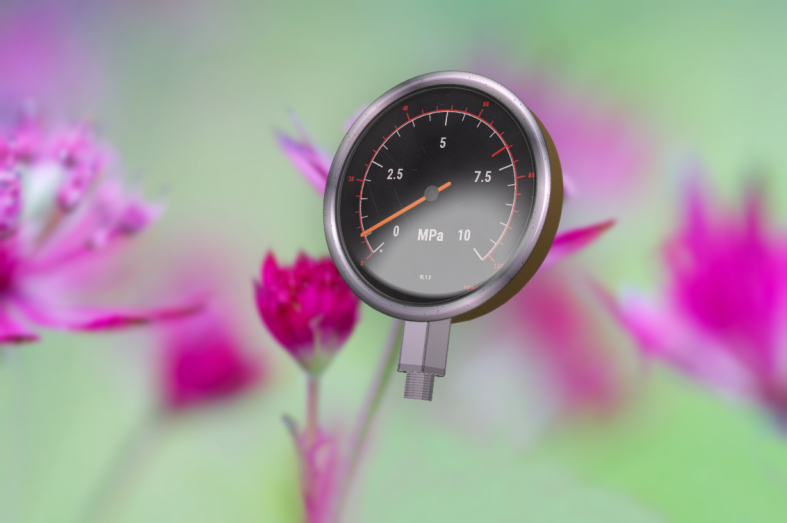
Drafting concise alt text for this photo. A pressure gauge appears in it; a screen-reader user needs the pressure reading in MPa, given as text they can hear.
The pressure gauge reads 0.5 MPa
